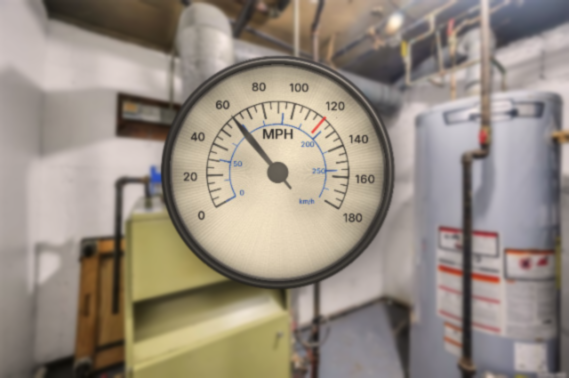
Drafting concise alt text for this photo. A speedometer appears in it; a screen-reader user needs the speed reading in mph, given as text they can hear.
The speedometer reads 60 mph
